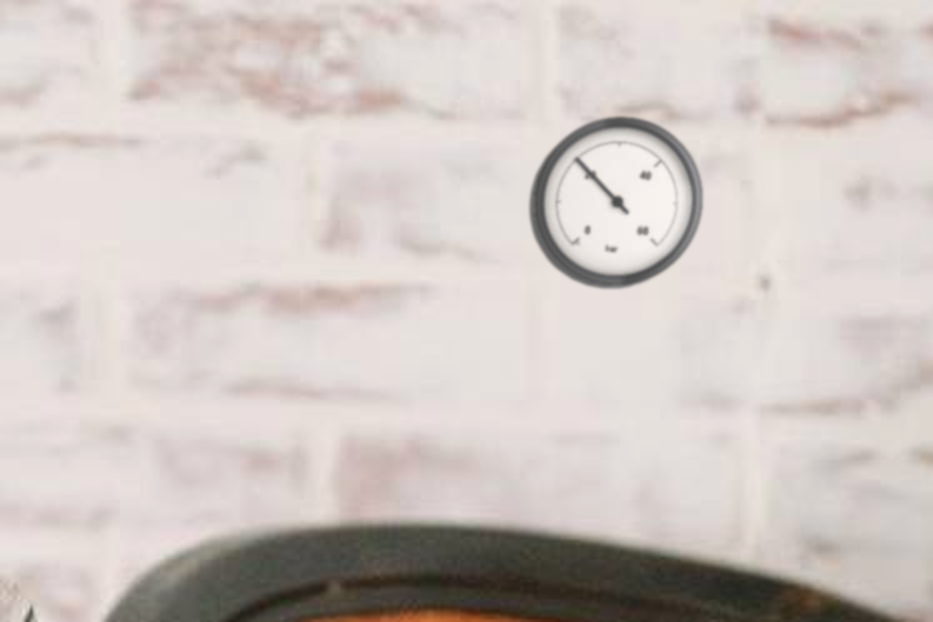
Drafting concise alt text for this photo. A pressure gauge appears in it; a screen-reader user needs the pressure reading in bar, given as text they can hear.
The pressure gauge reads 20 bar
